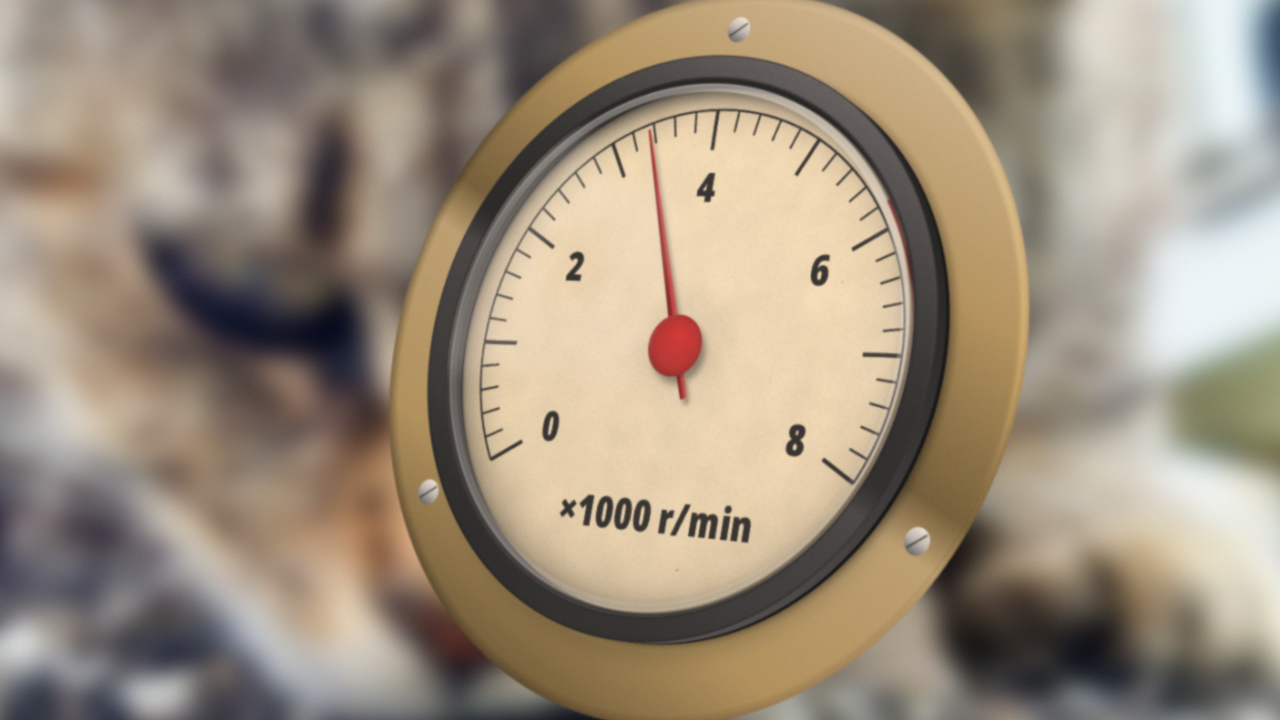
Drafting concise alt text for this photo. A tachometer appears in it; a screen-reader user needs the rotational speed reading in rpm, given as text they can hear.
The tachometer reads 3400 rpm
